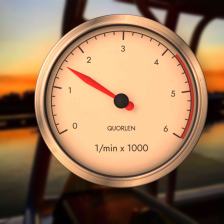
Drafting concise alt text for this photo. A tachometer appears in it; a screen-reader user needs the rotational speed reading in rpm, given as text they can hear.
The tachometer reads 1500 rpm
